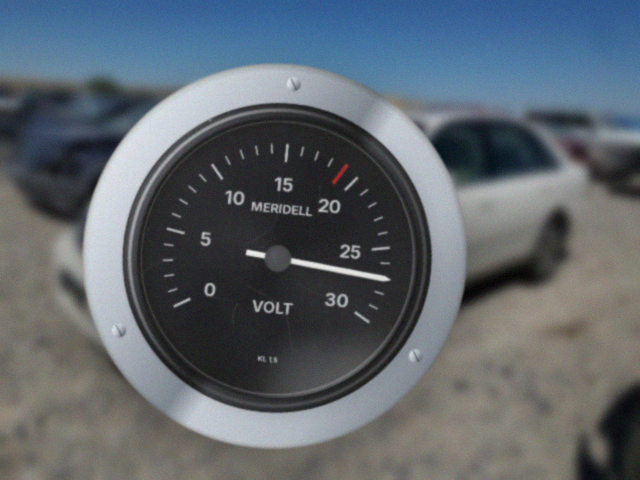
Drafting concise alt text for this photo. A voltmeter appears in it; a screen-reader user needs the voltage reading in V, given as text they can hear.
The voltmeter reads 27 V
